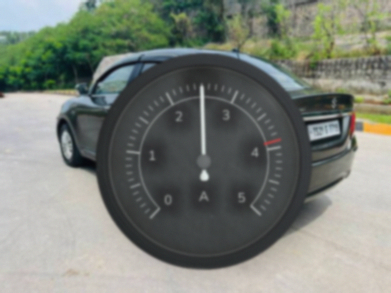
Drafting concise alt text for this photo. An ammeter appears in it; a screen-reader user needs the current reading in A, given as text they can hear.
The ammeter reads 2.5 A
